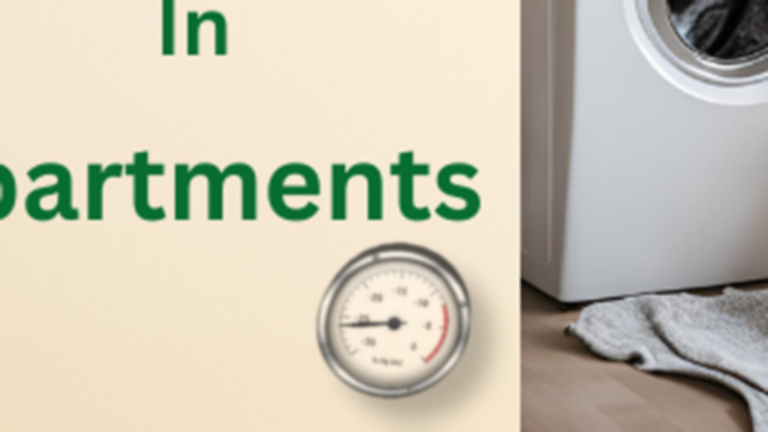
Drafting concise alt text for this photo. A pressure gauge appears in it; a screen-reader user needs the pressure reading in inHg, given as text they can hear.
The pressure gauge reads -26 inHg
